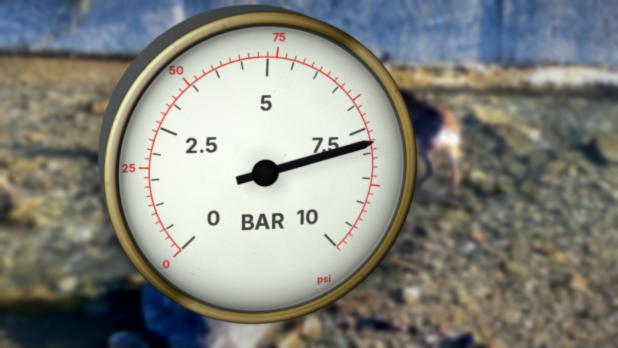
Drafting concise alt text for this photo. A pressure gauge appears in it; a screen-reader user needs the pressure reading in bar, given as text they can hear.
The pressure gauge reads 7.75 bar
